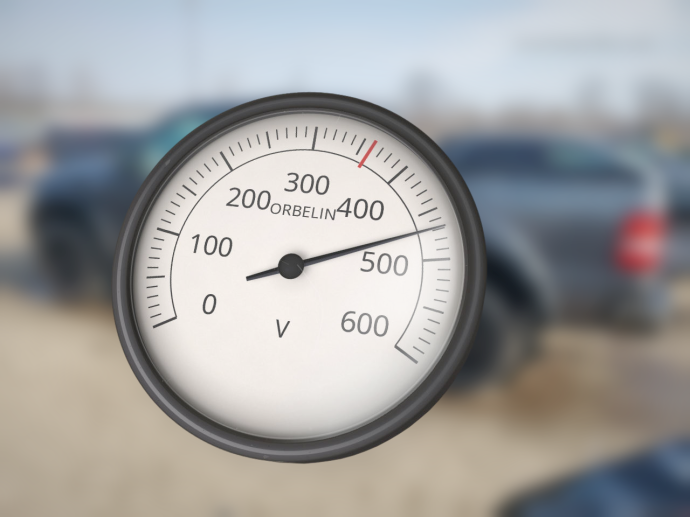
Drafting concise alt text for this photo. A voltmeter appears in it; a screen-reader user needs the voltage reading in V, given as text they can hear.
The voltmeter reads 470 V
